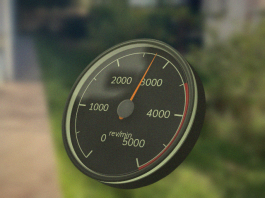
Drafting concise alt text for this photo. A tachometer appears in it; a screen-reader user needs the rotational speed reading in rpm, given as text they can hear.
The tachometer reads 2750 rpm
